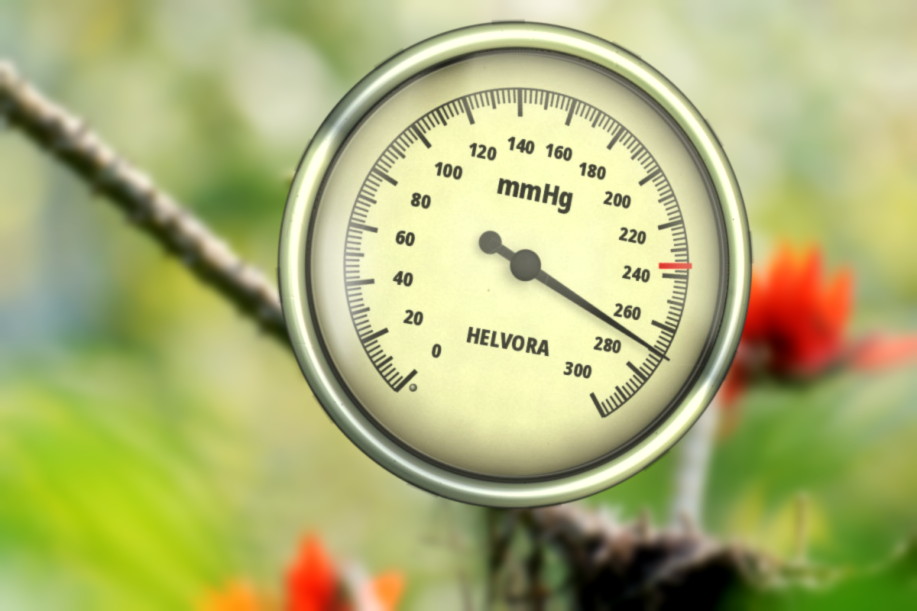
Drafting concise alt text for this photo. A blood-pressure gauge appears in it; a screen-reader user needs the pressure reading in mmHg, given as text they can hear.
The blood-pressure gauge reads 270 mmHg
